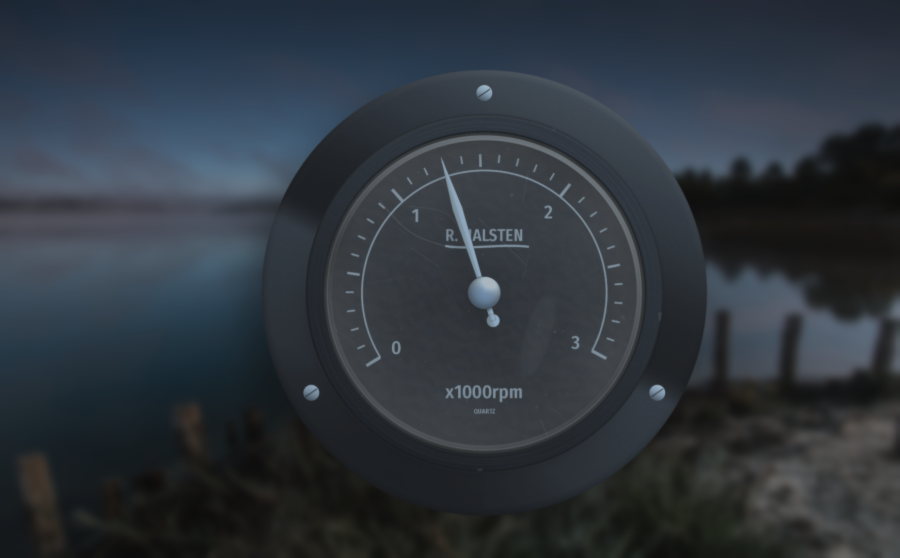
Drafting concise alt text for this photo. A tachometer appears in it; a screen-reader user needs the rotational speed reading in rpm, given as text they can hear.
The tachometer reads 1300 rpm
